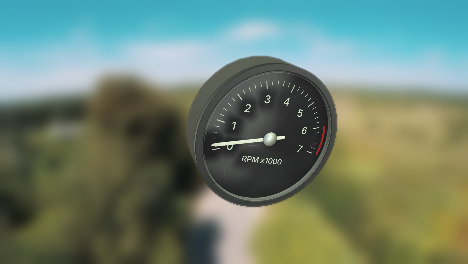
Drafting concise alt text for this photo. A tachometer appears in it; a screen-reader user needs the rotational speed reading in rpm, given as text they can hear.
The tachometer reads 200 rpm
